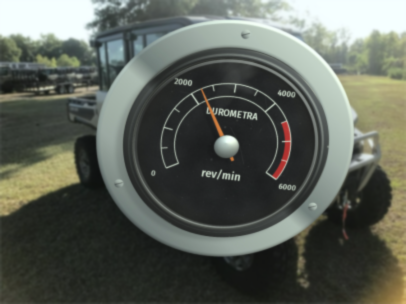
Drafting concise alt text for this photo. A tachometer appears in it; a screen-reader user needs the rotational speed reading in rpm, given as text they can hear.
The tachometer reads 2250 rpm
